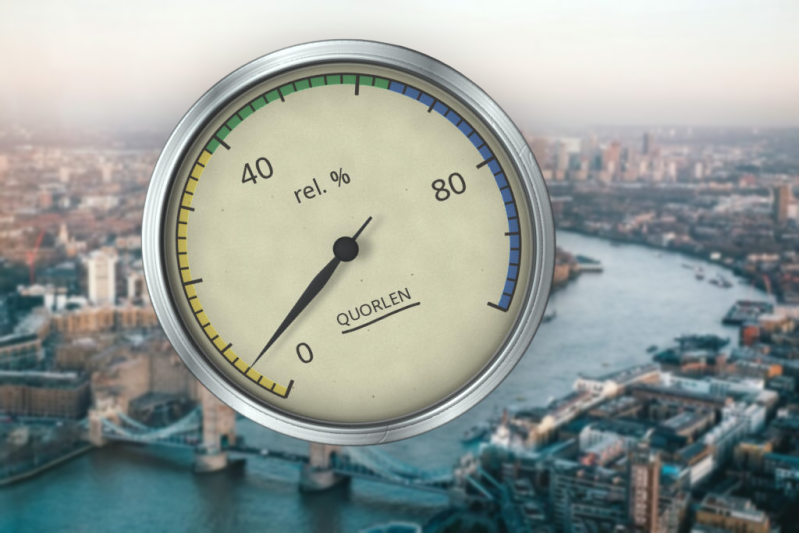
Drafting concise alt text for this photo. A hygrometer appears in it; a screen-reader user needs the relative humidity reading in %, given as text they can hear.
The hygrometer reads 6 %
